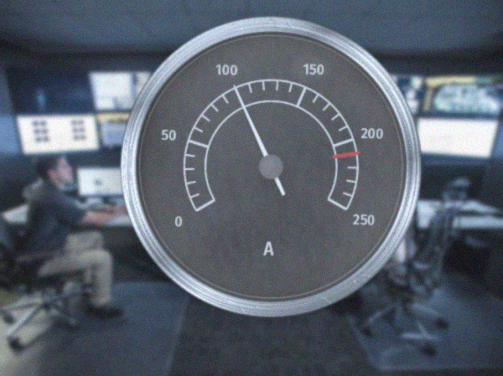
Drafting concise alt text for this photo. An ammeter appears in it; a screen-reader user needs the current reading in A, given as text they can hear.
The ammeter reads 100 A
